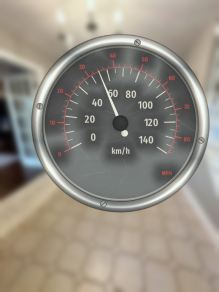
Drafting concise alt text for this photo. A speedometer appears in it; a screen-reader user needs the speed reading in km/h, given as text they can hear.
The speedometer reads 55 km/h
